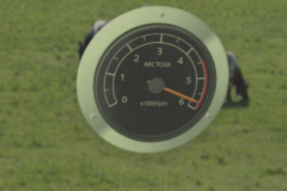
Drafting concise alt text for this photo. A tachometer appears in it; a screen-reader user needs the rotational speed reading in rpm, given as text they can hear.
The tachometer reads 5750 rpm
